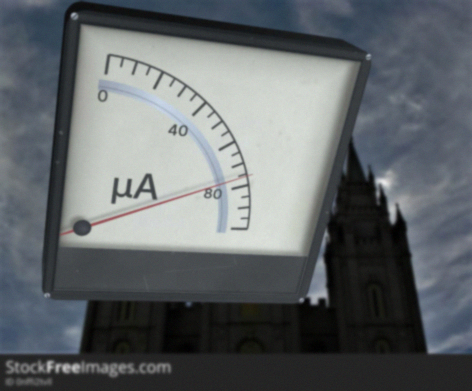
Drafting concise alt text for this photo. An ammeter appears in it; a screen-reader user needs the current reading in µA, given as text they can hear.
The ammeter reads 75 µA
